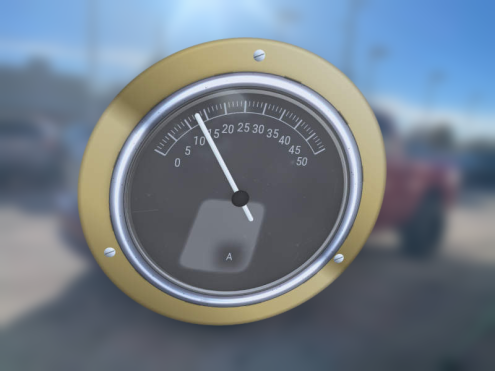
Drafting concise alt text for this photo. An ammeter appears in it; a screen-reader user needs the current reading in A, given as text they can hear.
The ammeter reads 13 A
